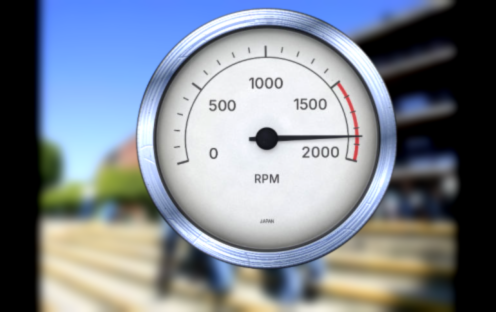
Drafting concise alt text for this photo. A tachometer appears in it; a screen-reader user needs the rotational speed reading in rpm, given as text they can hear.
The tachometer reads 1850 rpm
